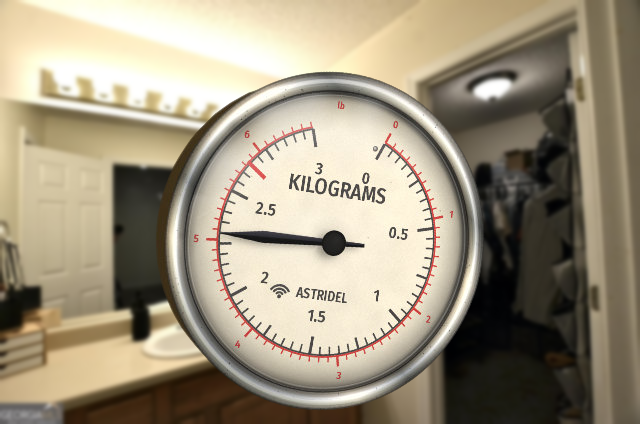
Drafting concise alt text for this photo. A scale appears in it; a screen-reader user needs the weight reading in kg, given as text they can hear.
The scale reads 2.3 kg
